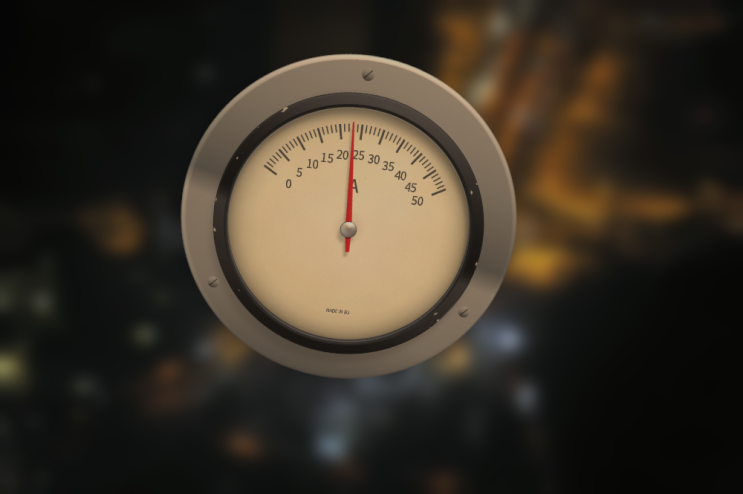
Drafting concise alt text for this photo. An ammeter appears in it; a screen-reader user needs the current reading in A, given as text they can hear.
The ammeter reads 23 A
